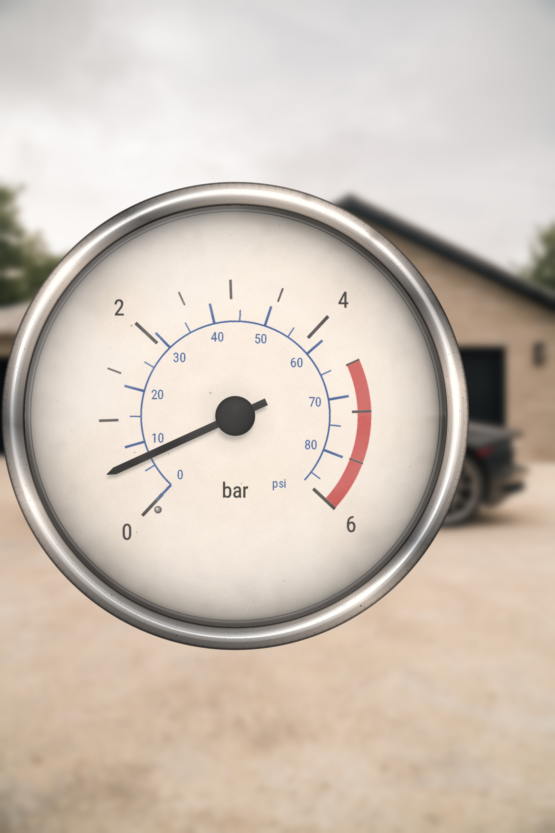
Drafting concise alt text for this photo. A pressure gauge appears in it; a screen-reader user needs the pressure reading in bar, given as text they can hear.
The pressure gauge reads 0.5 bar
